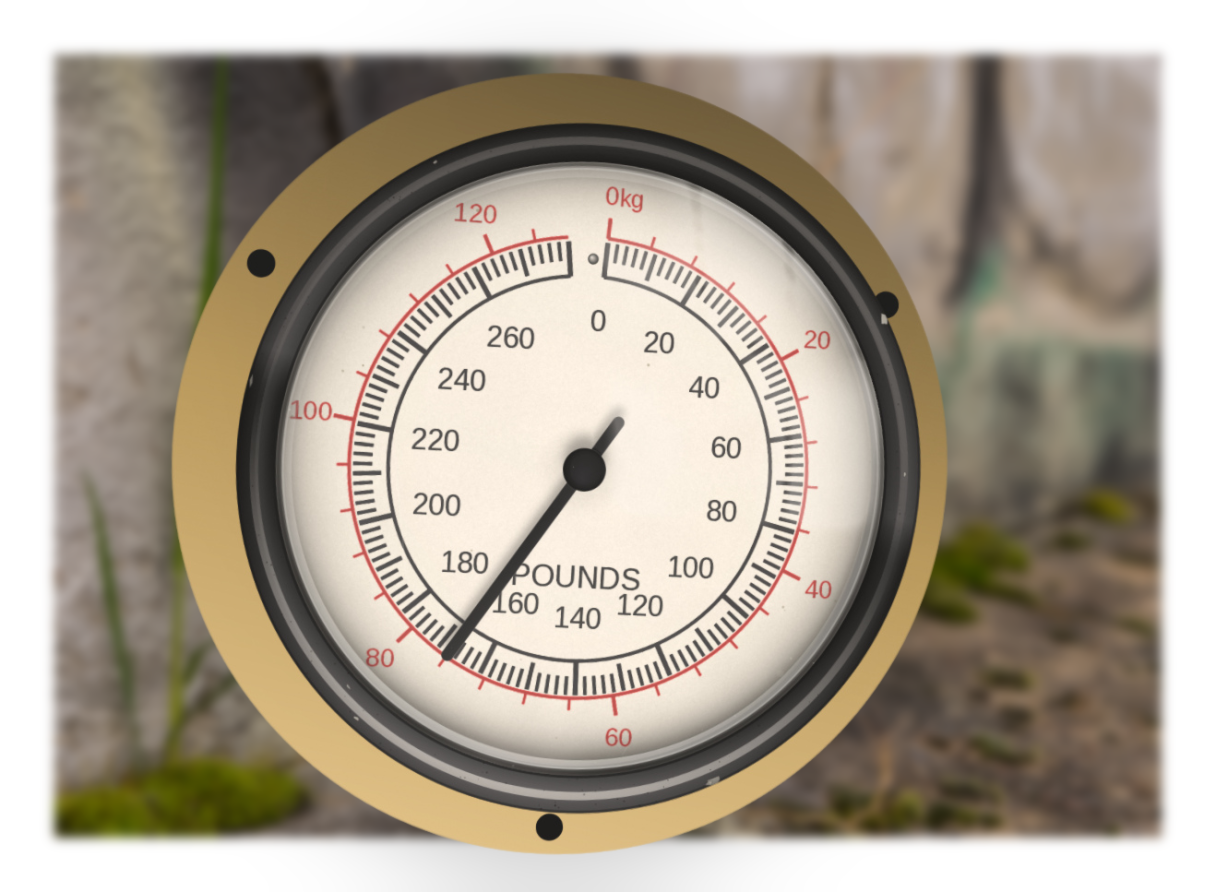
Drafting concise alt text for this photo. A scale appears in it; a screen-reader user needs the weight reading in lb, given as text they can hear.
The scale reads 168 lb
